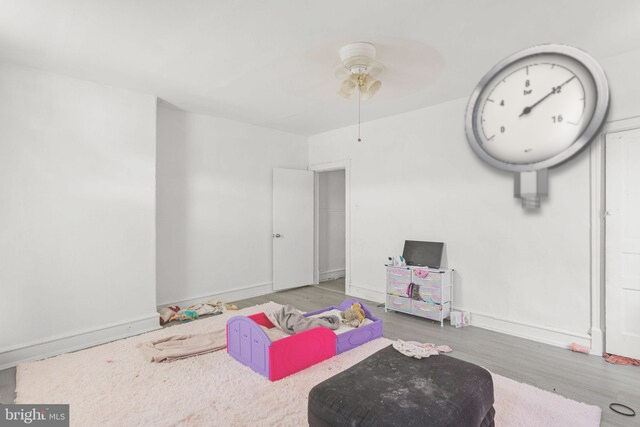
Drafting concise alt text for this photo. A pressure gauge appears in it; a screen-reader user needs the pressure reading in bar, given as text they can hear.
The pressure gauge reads 12 bar
